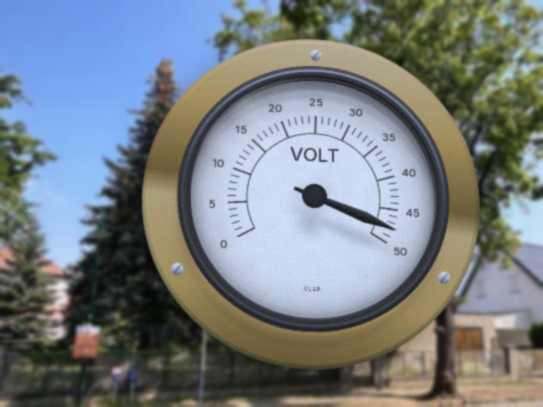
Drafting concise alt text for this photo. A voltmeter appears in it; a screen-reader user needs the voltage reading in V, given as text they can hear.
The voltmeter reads 48 V
